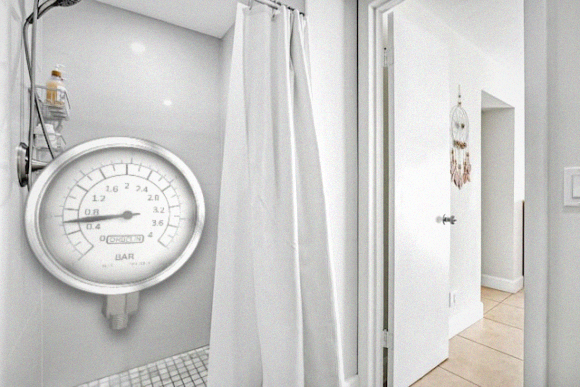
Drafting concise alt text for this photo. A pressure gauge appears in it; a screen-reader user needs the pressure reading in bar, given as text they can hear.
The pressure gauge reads 0.6 bar
